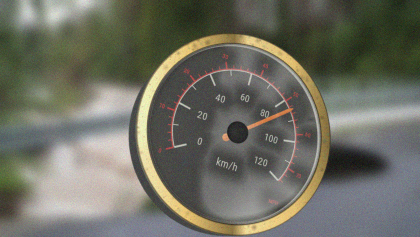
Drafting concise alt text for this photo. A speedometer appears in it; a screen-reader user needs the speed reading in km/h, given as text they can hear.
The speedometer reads 85 km/h
